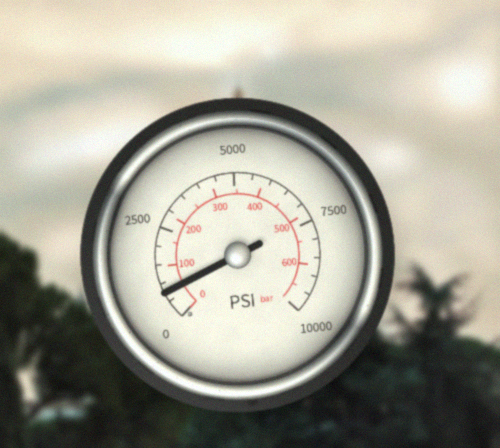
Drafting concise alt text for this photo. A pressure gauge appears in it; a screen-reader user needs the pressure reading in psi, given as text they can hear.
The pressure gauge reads 750 psi
